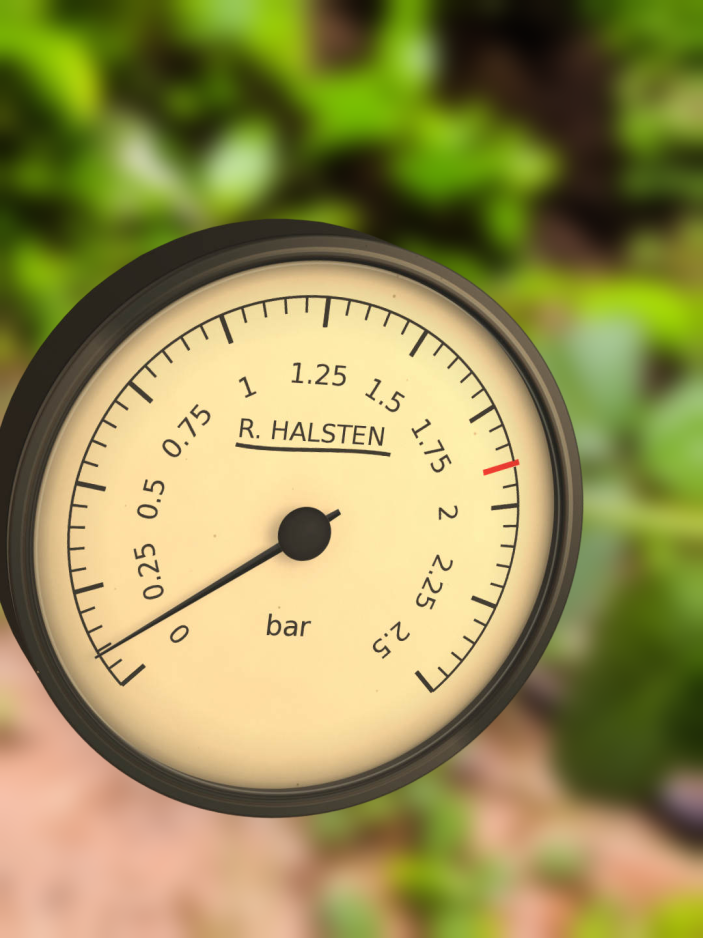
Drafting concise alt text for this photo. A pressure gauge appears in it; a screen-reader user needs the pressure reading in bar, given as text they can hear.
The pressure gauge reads 0.1 bar
